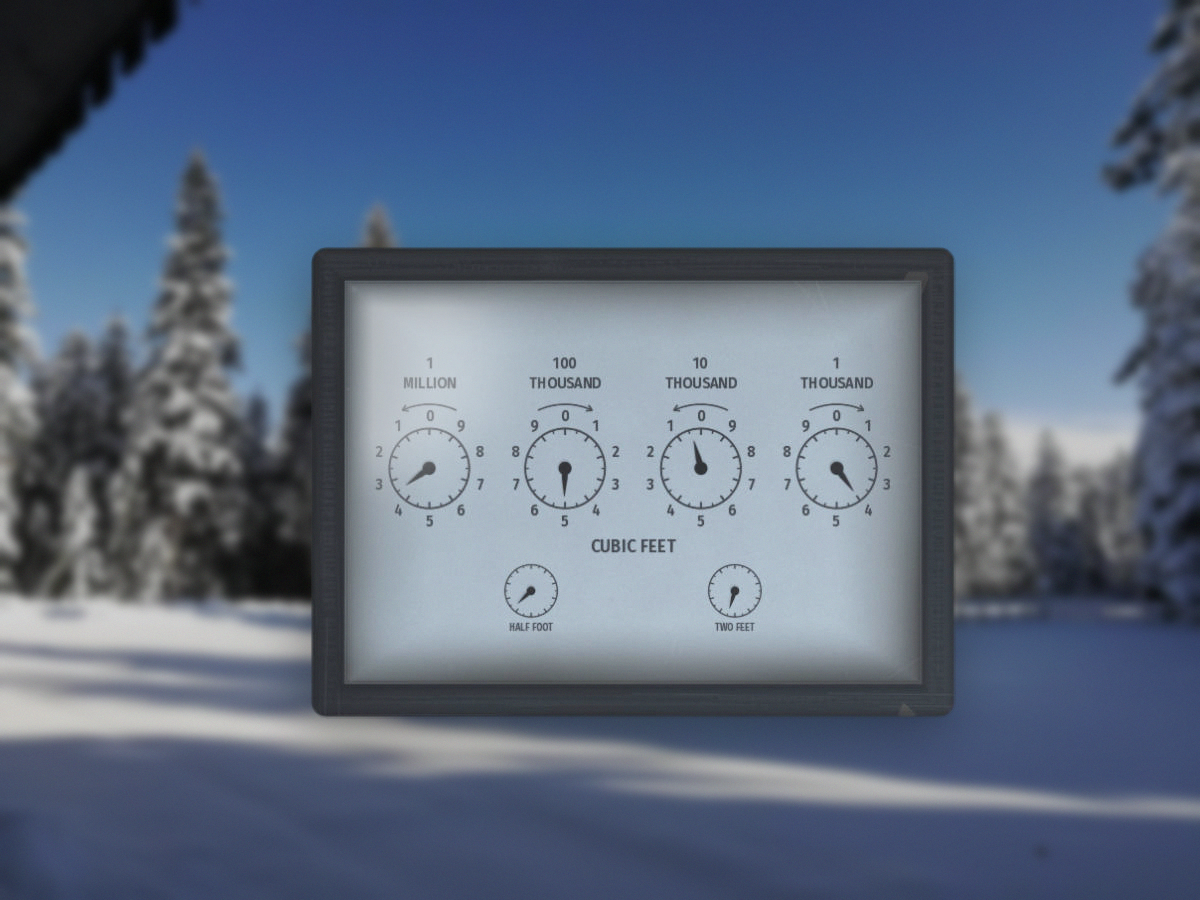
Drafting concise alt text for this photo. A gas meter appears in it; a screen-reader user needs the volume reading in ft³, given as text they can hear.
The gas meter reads 350400 ft³
